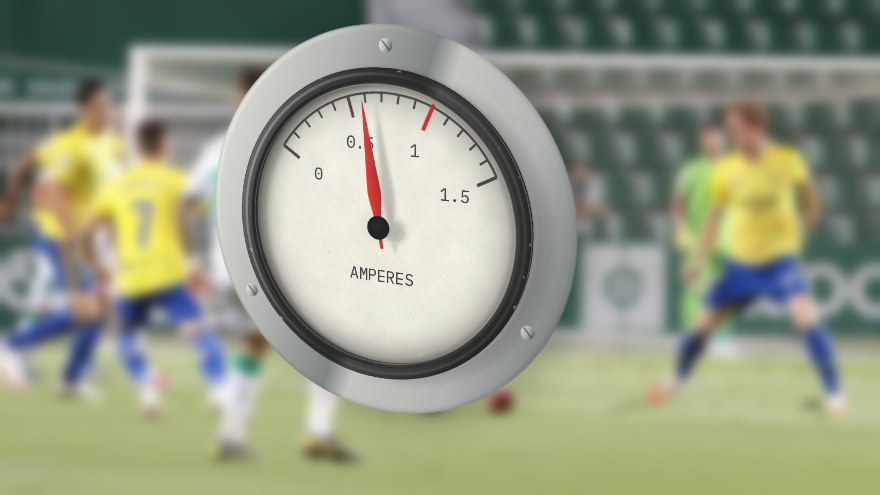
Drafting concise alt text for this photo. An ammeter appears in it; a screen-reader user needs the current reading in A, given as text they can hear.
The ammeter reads 0.6 A
